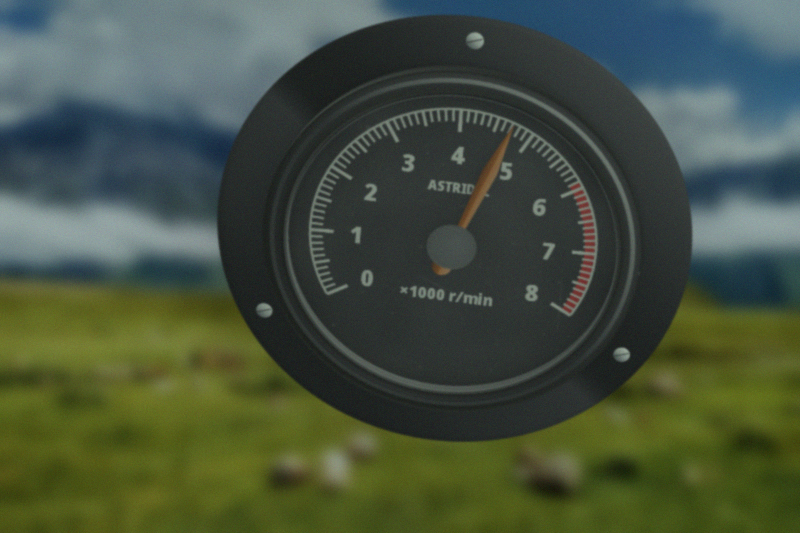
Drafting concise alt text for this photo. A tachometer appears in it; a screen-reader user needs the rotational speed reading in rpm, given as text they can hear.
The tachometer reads 4700 rpm
